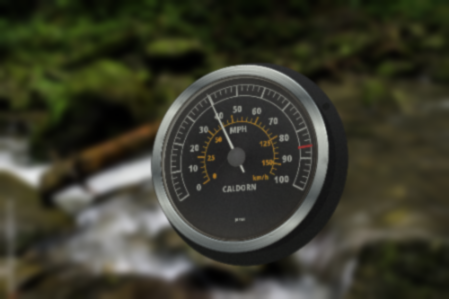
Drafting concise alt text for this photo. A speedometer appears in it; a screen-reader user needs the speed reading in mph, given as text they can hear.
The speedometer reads 40 mph
